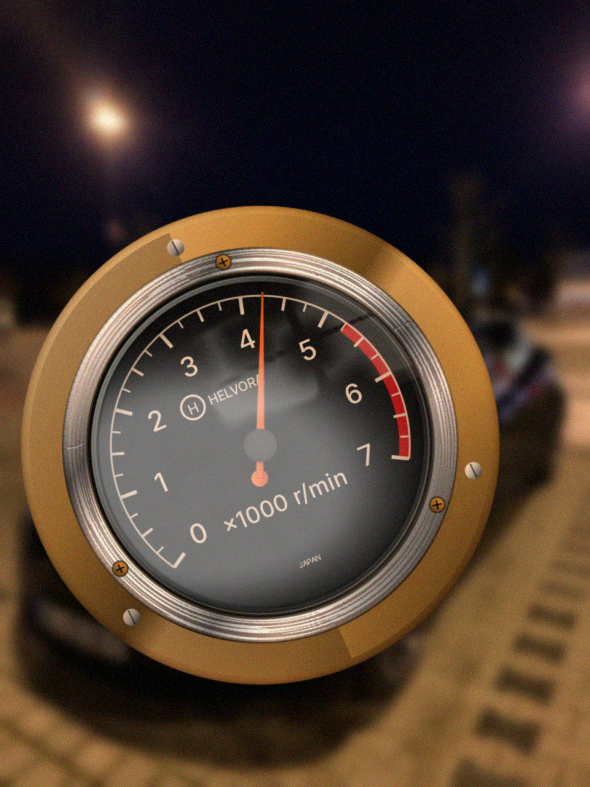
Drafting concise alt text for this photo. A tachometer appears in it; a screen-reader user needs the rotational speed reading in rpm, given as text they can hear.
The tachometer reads 4250 rpm
